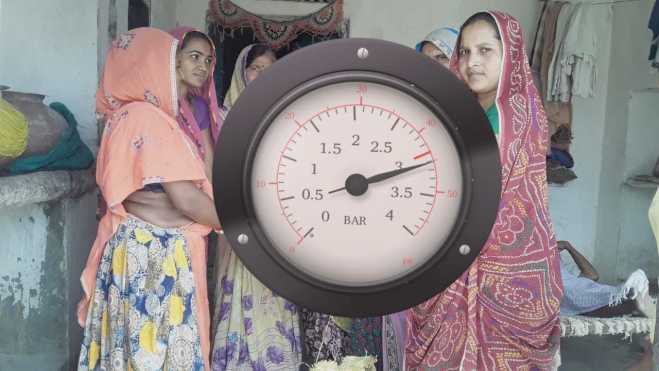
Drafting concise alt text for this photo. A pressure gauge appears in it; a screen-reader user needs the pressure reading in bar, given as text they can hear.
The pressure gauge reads 3.1 bar
